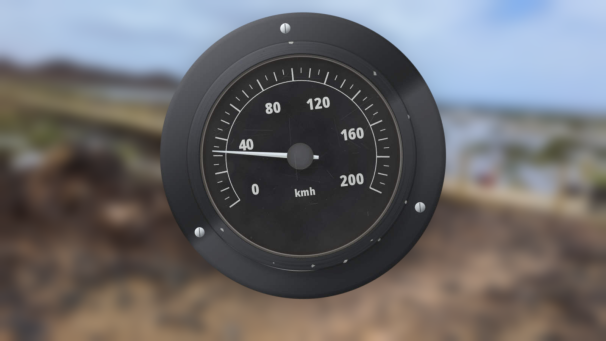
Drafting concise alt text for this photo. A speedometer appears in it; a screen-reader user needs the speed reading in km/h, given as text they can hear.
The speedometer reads 32.5 km/h
